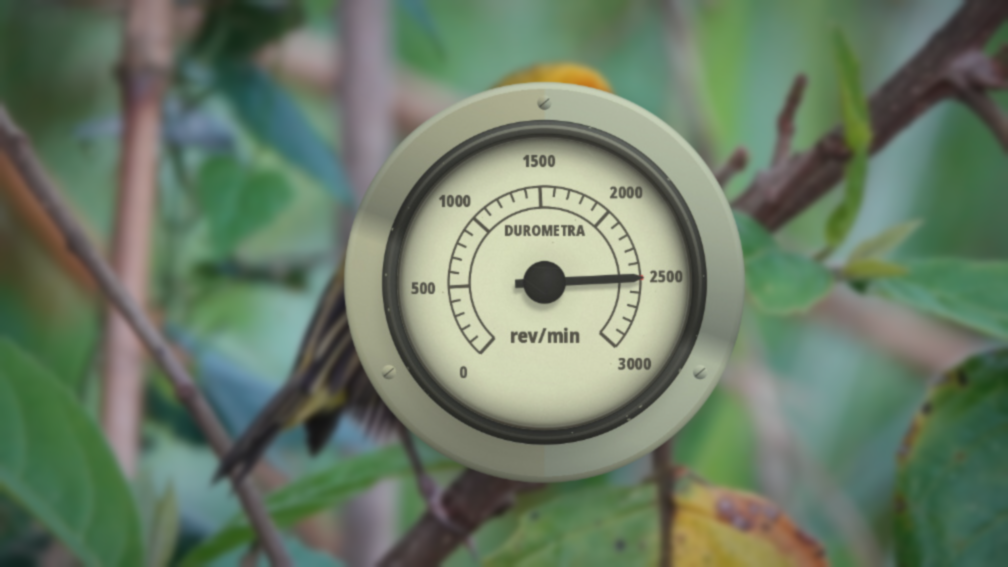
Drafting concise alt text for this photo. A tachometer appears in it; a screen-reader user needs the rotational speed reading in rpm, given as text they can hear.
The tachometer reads 2500 rpm
